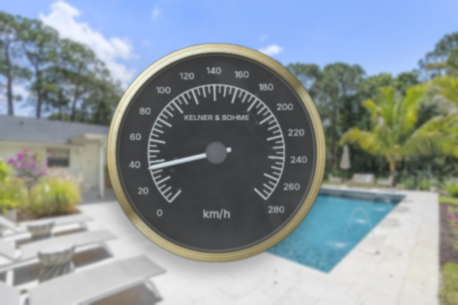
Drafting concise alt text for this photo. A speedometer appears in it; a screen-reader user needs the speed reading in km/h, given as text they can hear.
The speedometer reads 35 km/h
